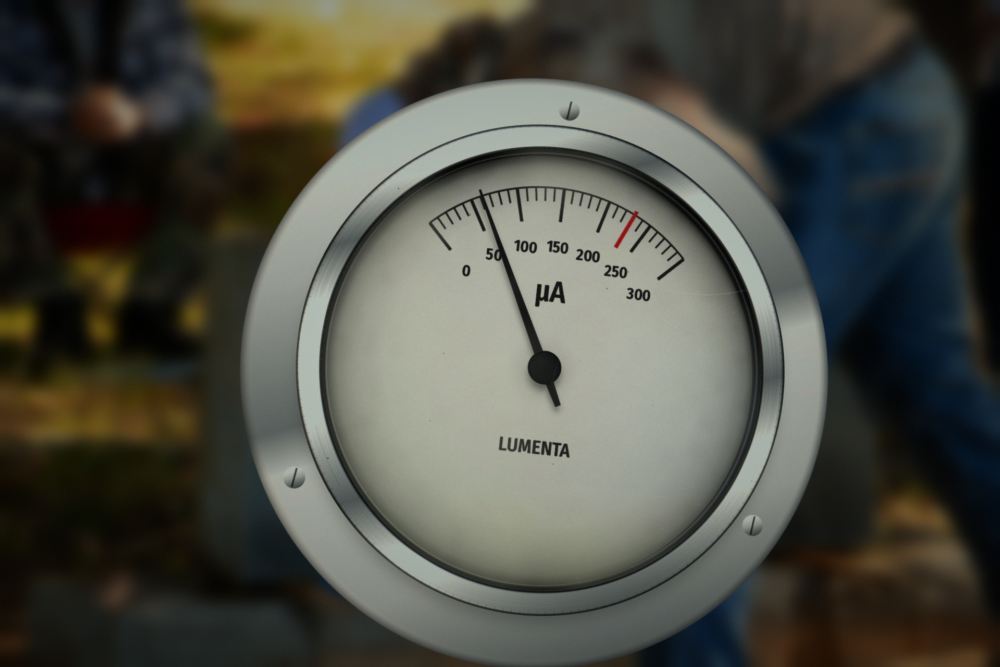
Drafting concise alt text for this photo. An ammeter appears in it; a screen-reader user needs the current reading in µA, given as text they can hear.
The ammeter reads 60 µA
